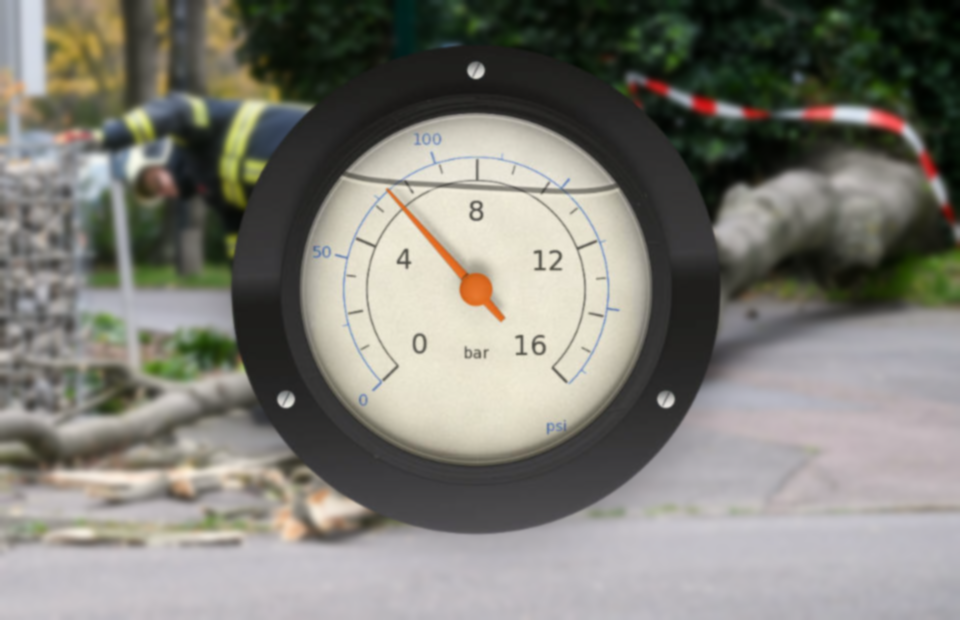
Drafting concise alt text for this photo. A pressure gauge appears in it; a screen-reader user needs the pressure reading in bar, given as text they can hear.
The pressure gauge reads 5.5 bar
